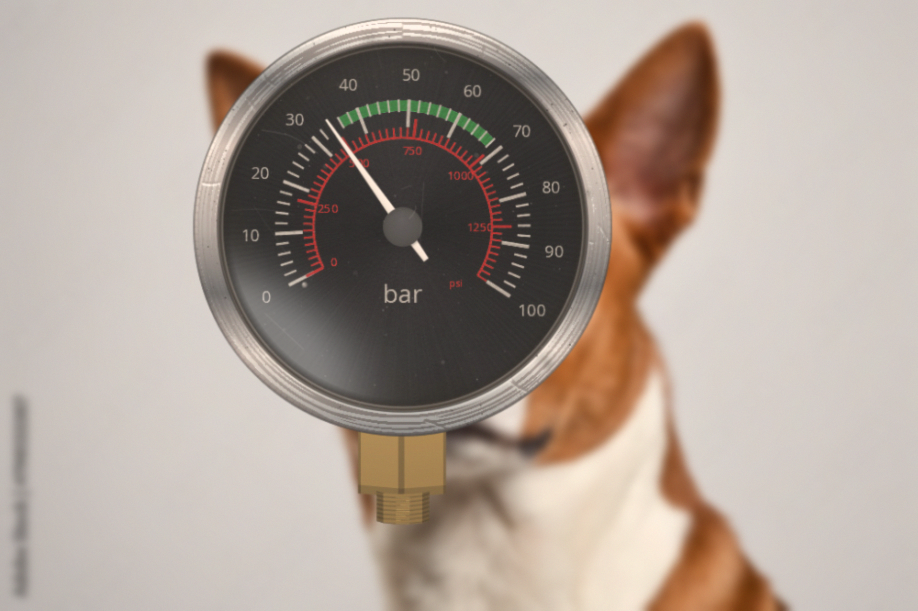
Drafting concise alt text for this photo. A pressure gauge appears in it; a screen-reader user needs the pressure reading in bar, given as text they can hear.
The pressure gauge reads 34 bar
